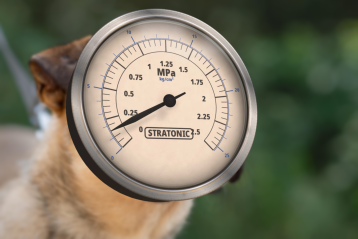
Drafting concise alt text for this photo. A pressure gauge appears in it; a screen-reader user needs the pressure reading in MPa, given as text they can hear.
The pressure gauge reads 0.15 MPa
